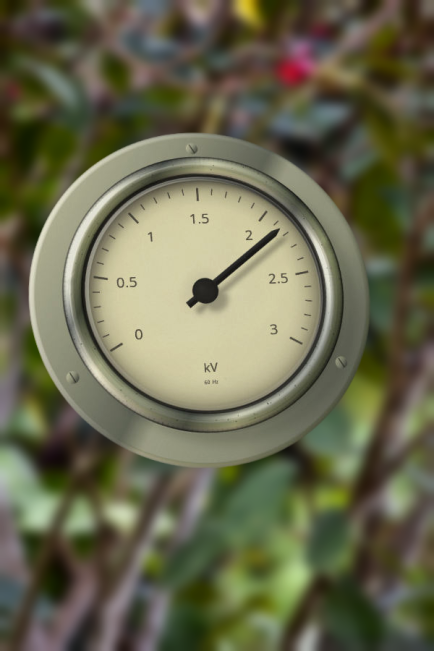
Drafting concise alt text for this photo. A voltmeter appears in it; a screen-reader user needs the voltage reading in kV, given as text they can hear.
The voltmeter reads 2.15 kV
